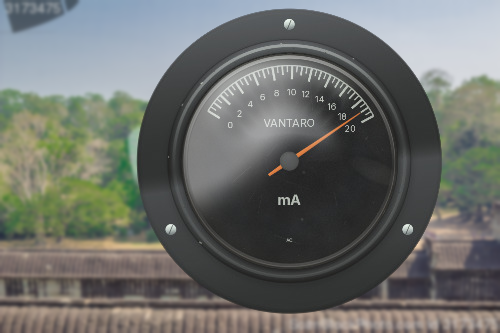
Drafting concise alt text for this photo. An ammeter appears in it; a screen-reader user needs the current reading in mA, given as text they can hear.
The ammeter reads 19 mA
